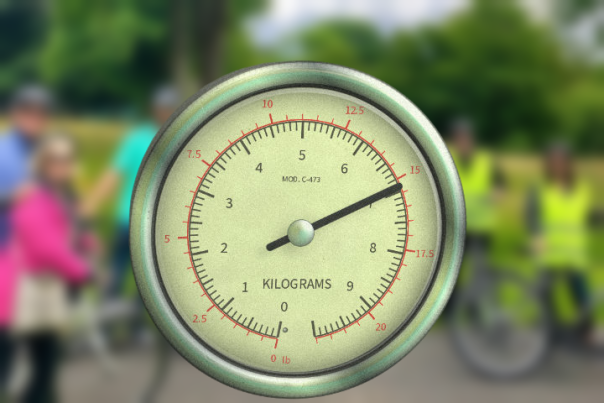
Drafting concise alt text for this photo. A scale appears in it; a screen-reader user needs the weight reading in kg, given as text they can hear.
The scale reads 6.9 kg
